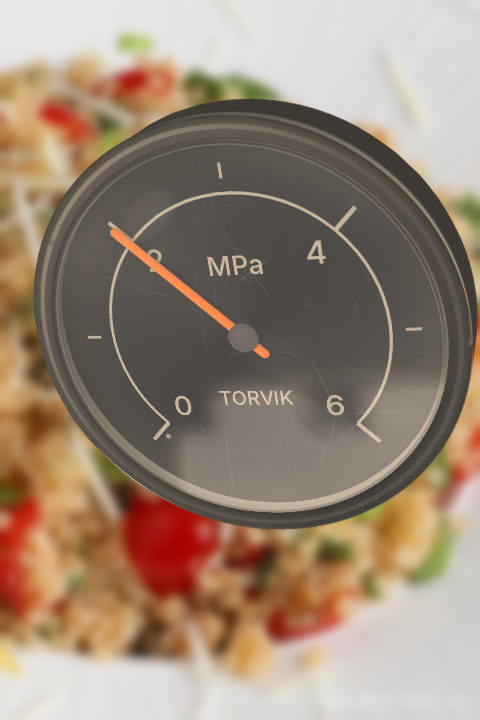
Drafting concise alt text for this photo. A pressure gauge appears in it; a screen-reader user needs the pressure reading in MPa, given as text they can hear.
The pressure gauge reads 2 MPa
